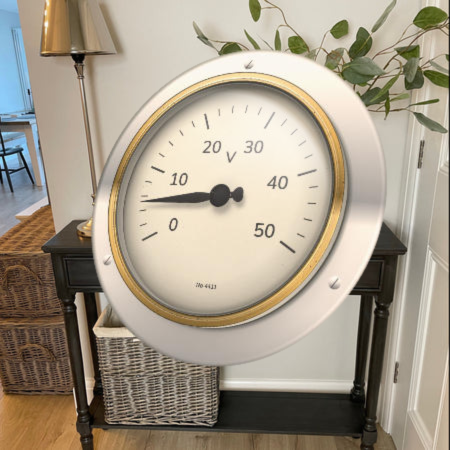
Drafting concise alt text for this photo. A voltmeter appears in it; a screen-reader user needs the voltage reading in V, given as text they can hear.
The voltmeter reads 5 V
